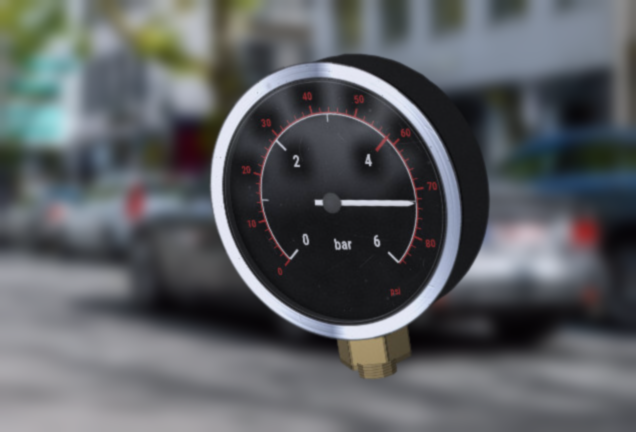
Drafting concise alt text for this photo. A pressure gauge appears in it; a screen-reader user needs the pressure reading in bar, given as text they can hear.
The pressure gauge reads 5 bar
